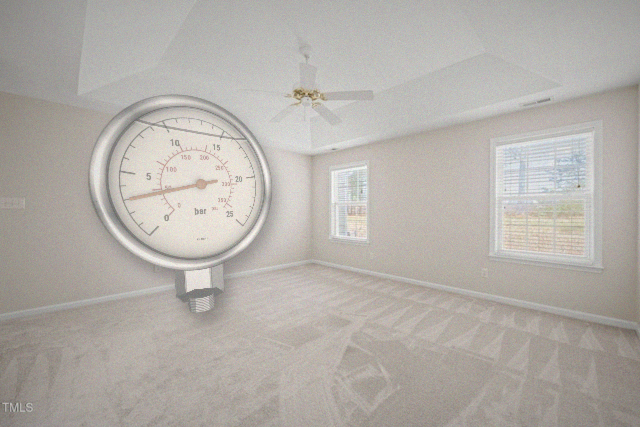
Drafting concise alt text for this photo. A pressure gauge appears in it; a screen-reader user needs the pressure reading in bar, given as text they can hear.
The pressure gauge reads 3 bar
